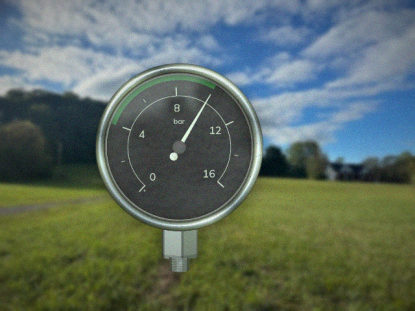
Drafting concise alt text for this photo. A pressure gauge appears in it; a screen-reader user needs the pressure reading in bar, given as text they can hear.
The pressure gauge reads 10 bar
